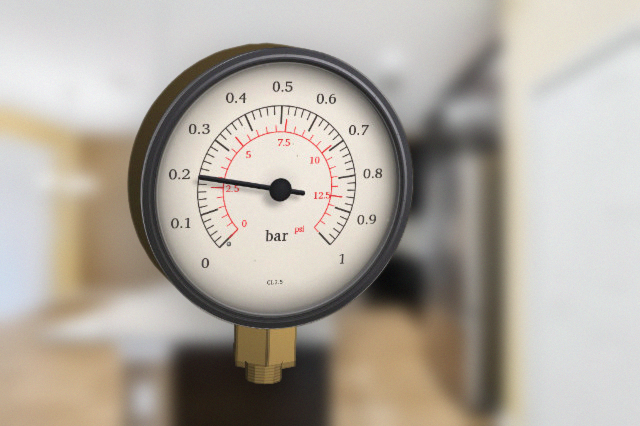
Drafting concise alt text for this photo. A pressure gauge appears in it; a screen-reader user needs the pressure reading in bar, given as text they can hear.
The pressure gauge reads 0.2 bar
